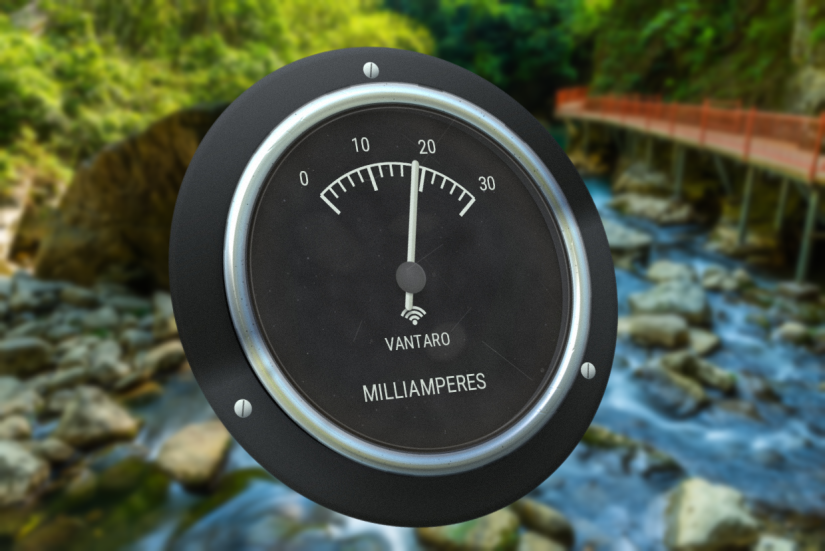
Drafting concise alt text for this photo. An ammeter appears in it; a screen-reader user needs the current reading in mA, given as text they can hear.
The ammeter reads 18 mA
